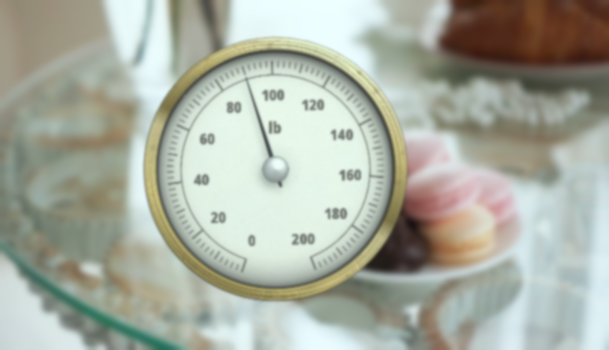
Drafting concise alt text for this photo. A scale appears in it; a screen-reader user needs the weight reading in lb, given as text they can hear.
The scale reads 90 lb
